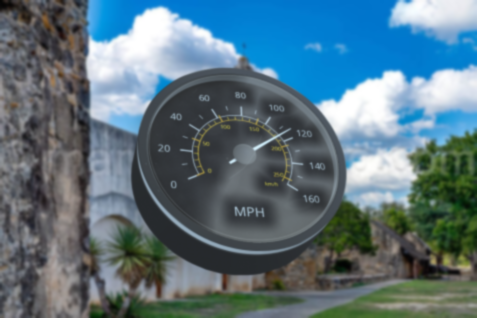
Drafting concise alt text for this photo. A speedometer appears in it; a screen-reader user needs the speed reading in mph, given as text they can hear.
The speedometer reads 115 mph
